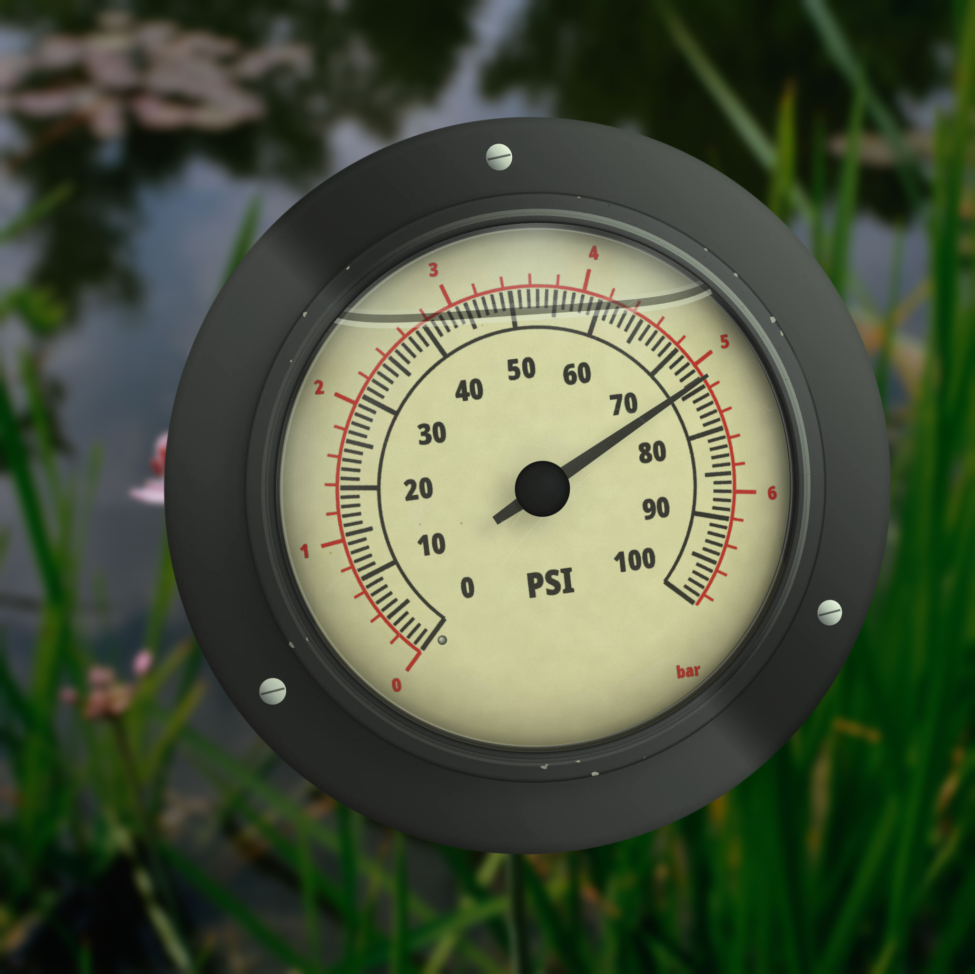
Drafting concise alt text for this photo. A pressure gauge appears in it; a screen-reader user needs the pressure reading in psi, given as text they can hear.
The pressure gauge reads 74 psi
